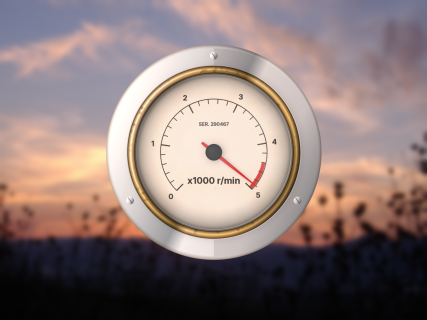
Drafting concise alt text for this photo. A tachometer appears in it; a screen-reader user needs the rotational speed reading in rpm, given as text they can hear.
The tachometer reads 4900 rpm
